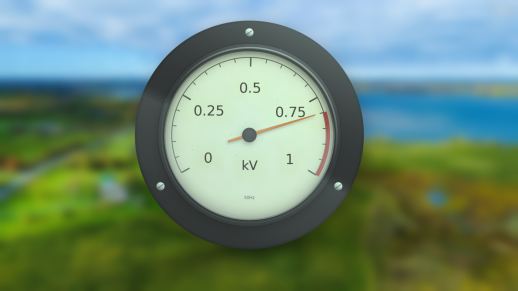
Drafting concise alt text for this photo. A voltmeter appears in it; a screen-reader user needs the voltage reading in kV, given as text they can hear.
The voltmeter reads 0.8 kV
